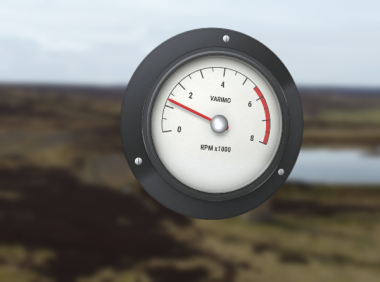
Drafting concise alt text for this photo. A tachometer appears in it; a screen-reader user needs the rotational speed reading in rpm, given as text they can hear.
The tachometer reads 1250 rpm
